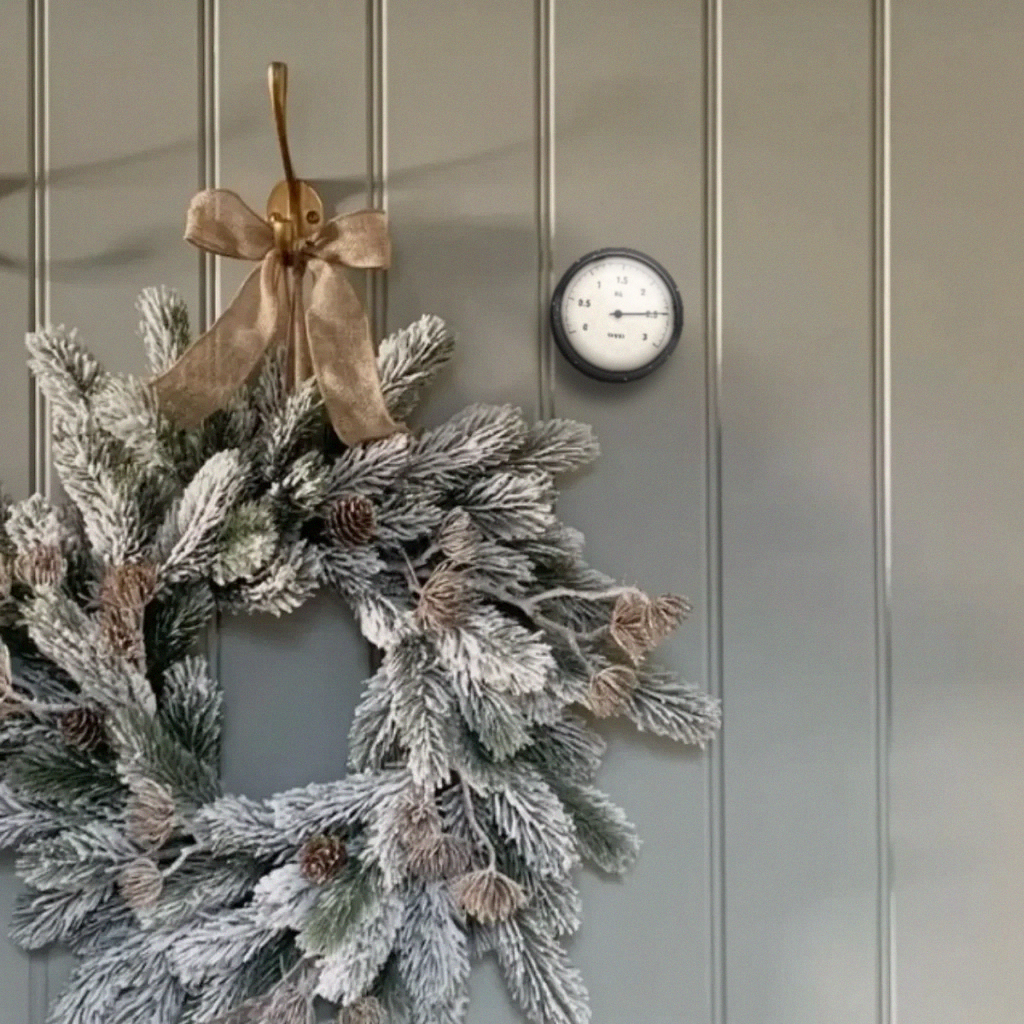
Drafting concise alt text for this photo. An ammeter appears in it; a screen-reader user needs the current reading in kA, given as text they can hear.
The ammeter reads 2.5 kA
